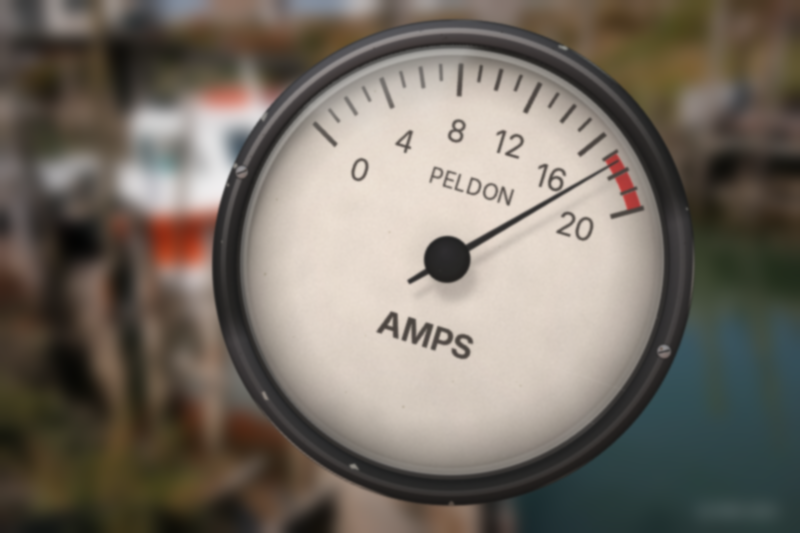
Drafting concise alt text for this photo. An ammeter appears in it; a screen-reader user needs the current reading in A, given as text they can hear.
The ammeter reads 17.5 A
